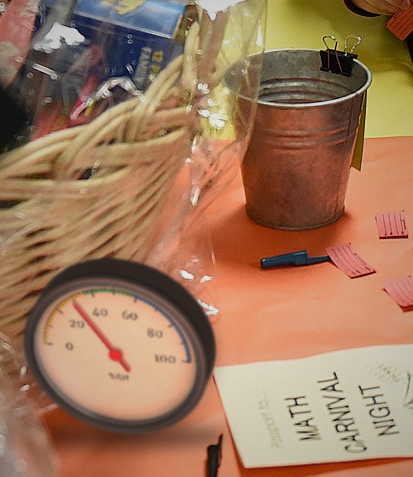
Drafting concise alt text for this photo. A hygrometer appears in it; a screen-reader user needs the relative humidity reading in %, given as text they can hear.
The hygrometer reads 30 %
